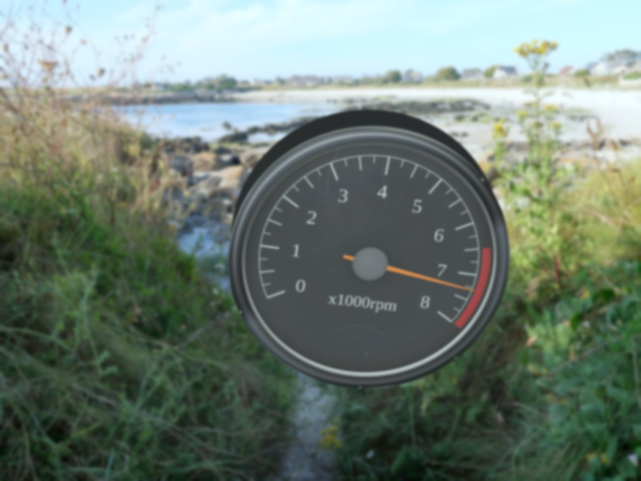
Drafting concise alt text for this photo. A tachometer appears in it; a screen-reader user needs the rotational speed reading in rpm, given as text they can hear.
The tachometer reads 7250 rpm
